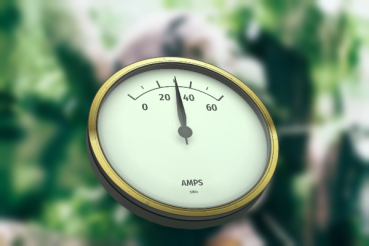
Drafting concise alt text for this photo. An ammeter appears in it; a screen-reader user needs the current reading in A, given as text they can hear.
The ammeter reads 30 A
